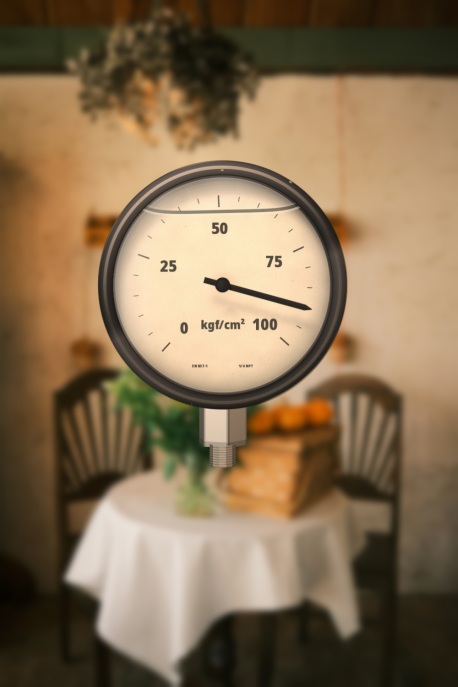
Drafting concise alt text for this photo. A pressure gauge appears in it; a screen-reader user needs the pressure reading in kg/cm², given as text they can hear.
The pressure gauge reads 90 kg/cm²
